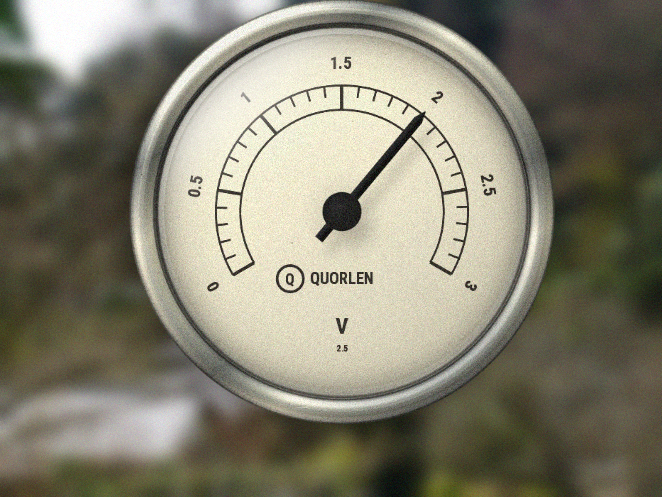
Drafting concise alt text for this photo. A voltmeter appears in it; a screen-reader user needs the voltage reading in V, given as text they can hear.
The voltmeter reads 2 V
